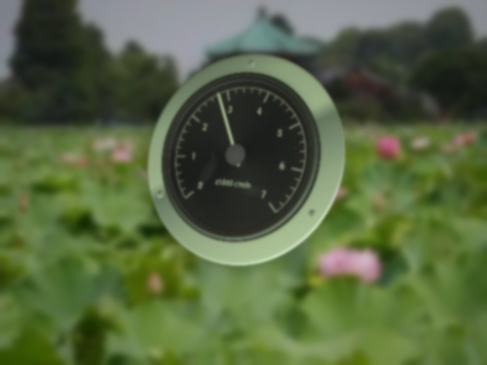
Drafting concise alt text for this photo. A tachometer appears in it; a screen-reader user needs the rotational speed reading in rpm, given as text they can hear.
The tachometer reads 2800 rpm
